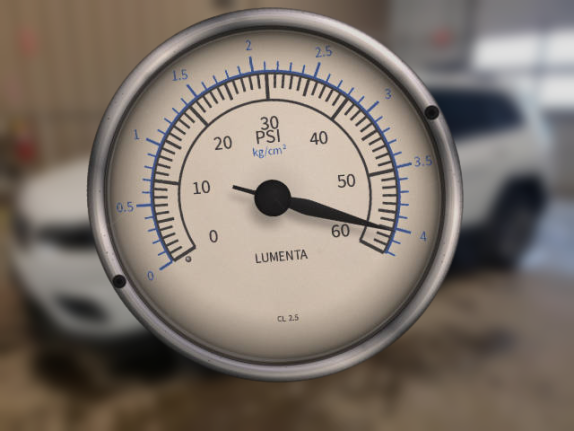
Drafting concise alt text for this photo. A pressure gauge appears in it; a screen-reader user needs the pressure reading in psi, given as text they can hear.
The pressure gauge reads 57 psi
